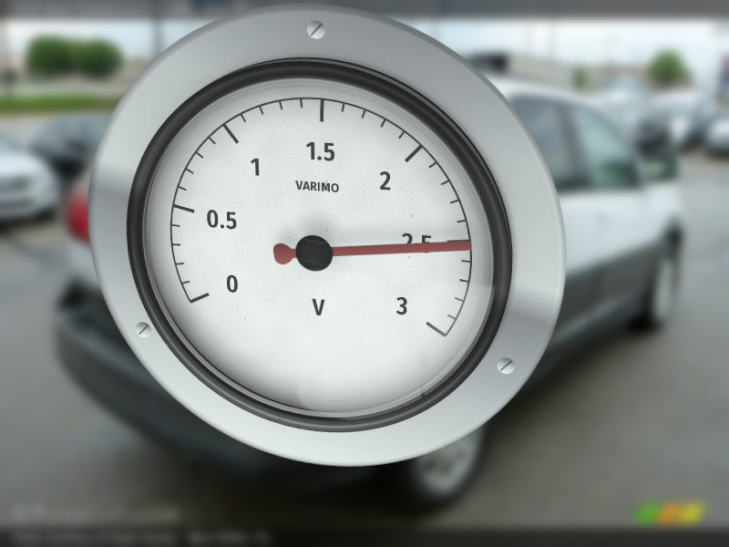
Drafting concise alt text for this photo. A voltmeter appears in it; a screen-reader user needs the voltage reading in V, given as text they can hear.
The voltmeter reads 2.5 V
